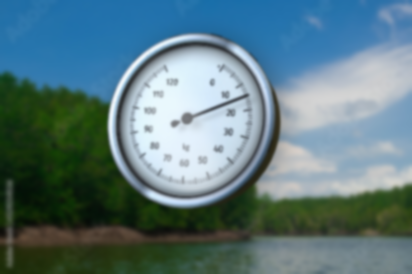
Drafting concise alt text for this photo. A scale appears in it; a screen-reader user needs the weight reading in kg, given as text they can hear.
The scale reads 15 kg
